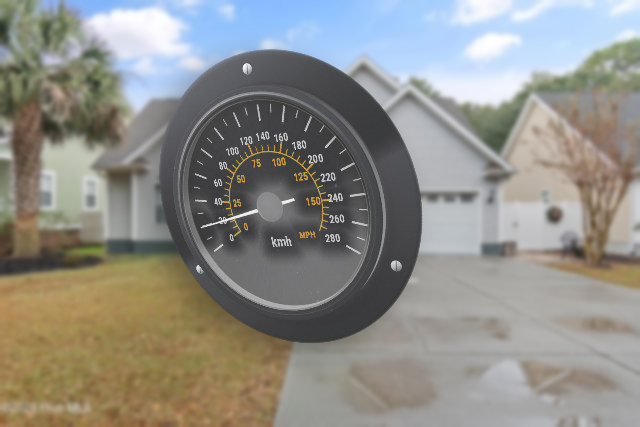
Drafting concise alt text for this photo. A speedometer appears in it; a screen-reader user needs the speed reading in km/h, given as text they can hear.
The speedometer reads 20 km/h
